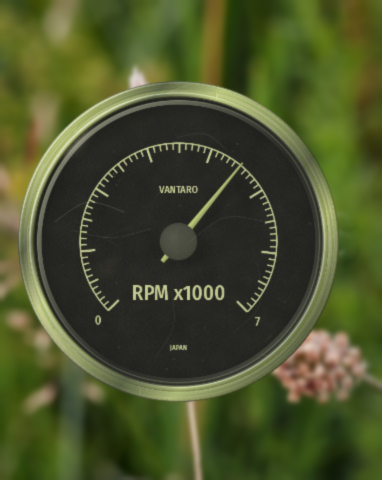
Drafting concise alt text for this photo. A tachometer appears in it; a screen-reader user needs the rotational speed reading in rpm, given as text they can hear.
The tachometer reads 4500 rpm
